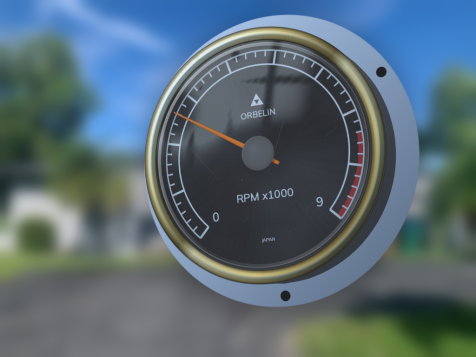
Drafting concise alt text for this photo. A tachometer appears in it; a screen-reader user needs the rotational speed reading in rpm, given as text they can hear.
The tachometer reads 2600 rpm
